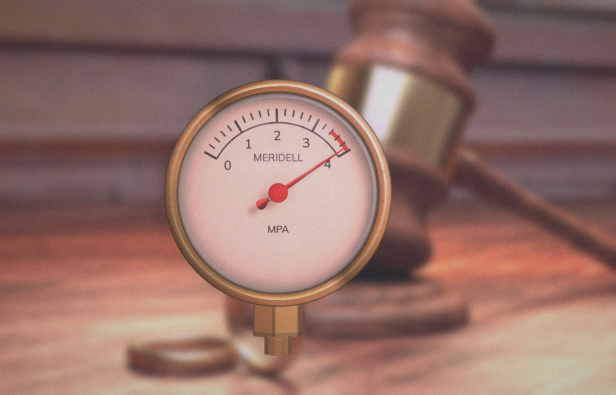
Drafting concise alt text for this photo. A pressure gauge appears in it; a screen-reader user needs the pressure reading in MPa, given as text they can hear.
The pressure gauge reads 3.9 MPa
